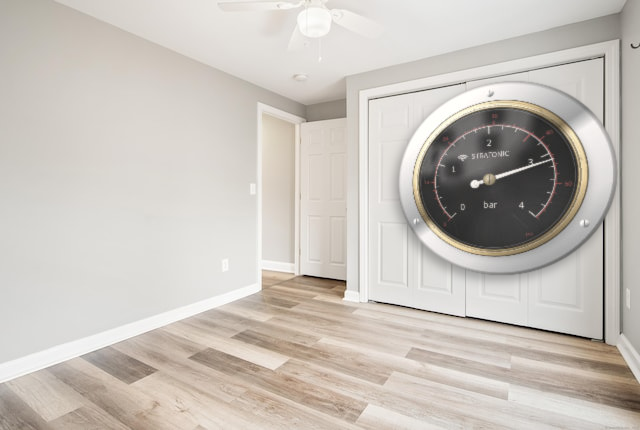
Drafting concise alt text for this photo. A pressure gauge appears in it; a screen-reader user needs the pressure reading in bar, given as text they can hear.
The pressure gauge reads 3.1 bar
